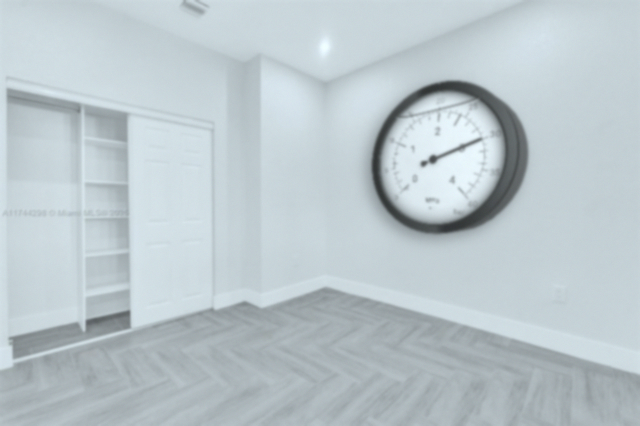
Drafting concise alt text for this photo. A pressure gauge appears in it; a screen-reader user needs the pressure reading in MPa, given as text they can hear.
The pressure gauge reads 3 MPa
